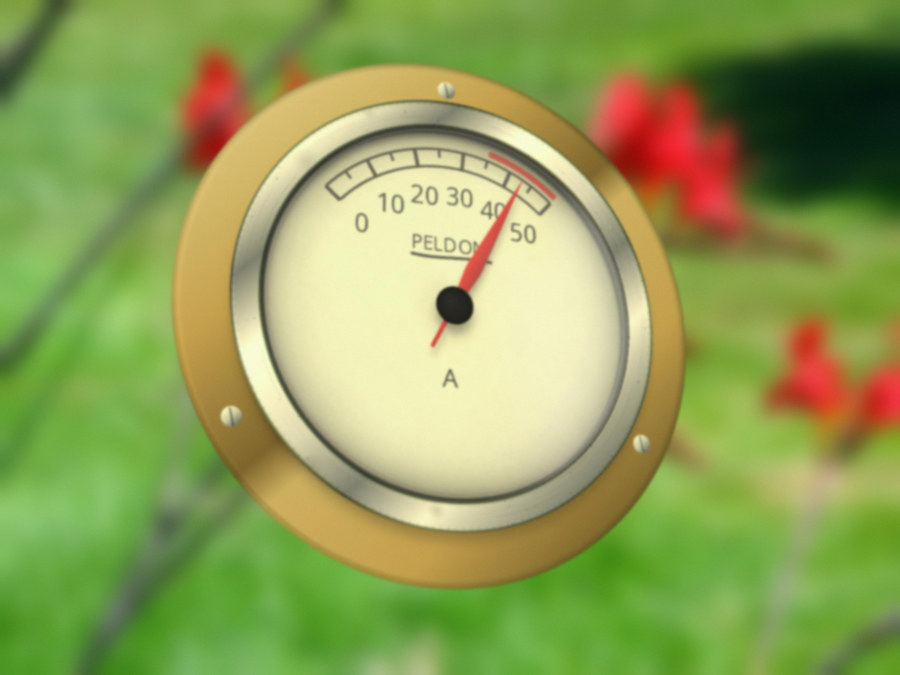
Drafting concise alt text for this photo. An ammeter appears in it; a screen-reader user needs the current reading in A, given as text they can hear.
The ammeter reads 42.5 A
